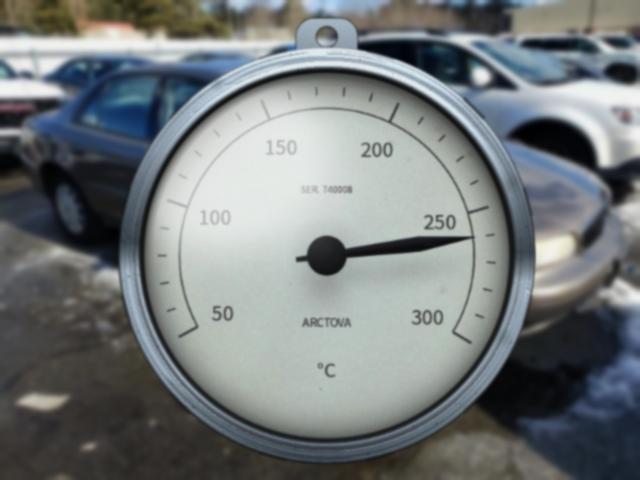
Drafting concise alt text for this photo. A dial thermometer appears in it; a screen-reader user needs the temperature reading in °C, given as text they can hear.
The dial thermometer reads 260 °C
